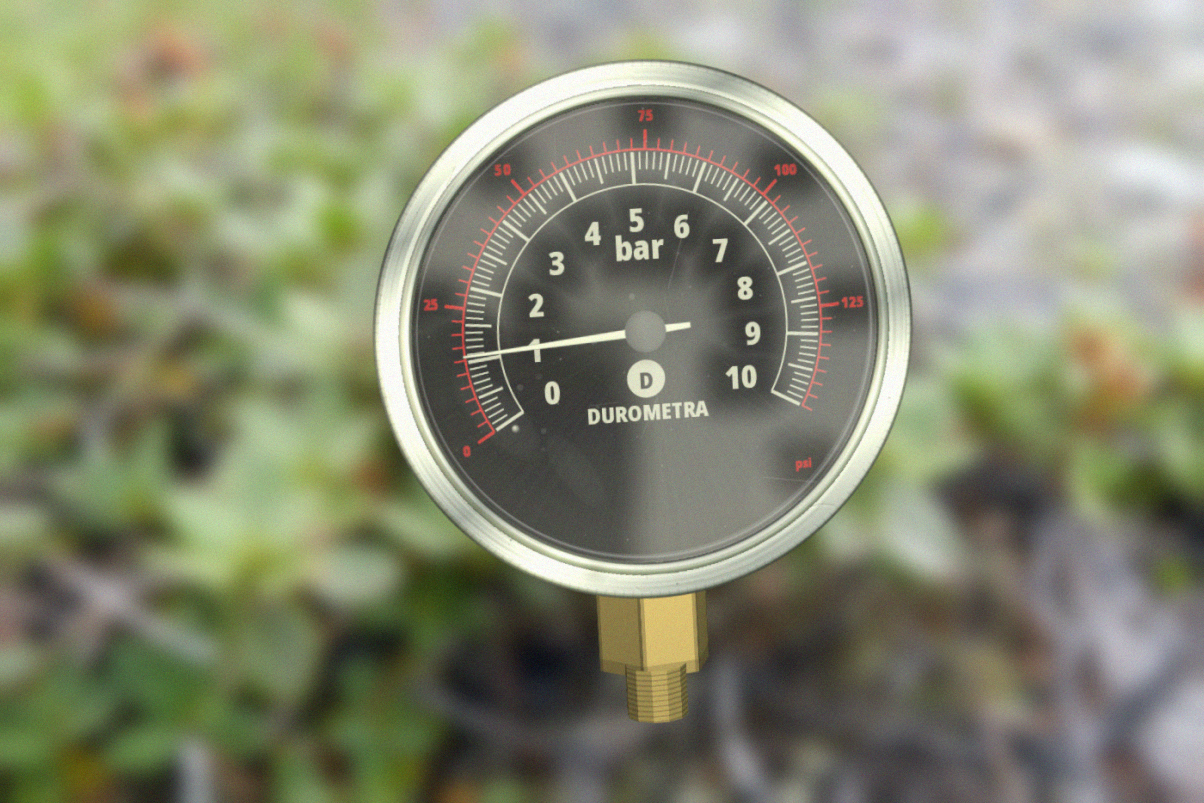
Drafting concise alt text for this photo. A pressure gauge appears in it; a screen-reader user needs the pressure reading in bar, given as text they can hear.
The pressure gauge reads 1.1 bar
